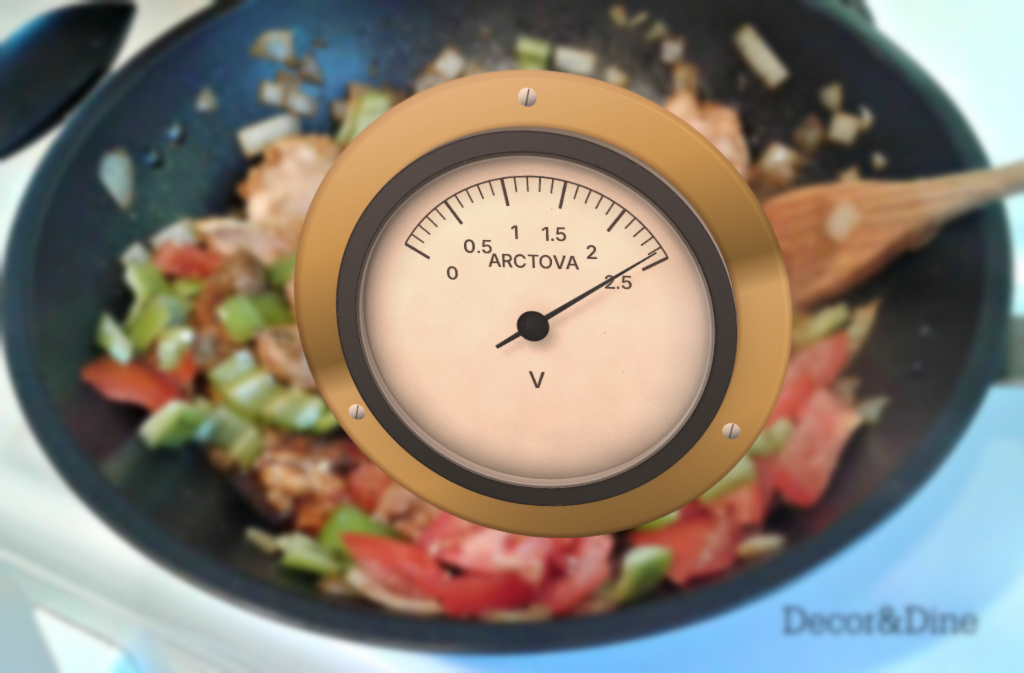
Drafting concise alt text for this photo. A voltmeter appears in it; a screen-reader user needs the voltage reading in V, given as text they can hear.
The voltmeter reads 2.4 V
